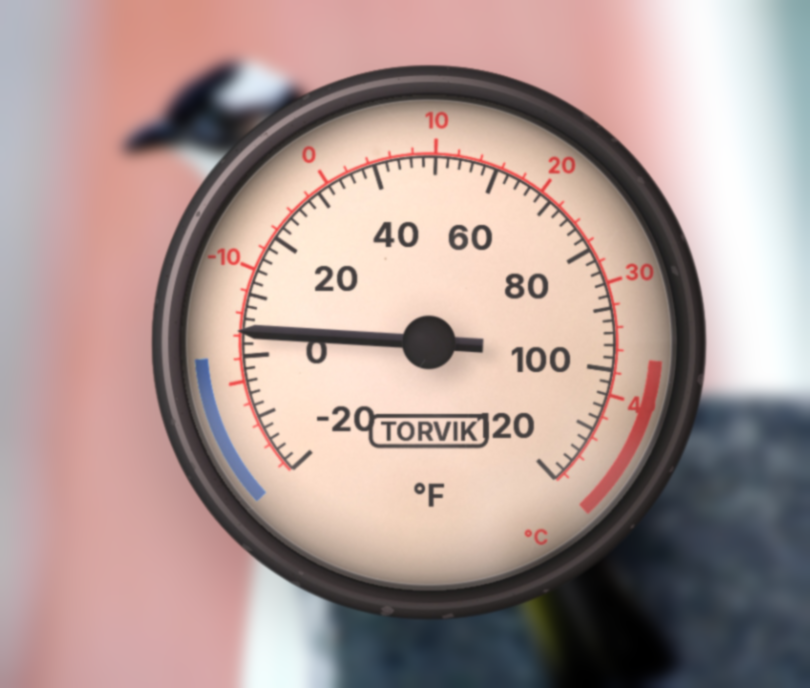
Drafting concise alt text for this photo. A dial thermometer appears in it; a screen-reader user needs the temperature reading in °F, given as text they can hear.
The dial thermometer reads 4 °F
